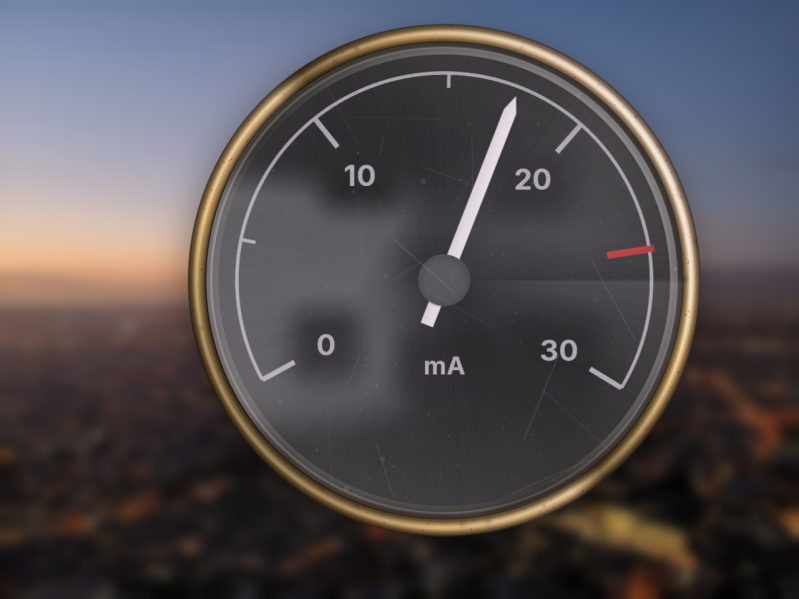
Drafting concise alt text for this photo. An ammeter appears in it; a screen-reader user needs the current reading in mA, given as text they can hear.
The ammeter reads 17.5 mA
